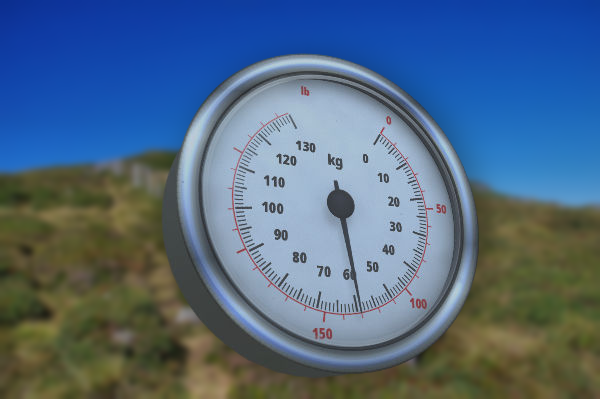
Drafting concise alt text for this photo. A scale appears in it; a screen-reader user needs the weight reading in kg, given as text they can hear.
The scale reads 60 kg
